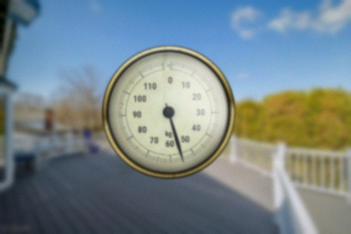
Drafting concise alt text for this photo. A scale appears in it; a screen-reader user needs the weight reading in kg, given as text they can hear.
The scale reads 55 kg
